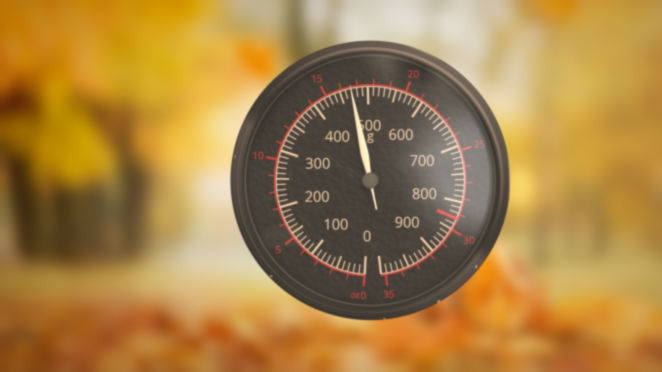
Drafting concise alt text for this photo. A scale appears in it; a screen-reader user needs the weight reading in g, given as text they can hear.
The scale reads 470 g
